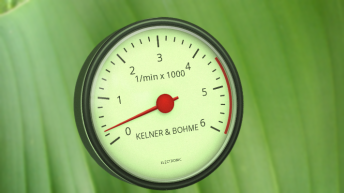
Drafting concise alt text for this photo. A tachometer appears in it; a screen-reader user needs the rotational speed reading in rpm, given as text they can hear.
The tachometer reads 300 rpm
